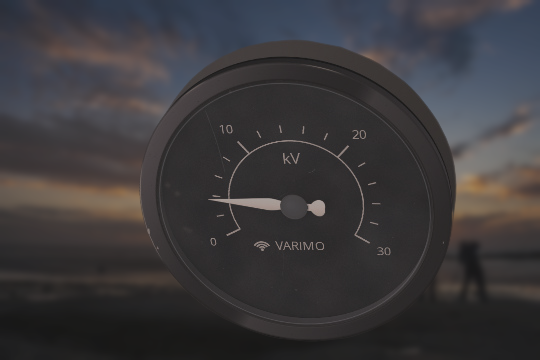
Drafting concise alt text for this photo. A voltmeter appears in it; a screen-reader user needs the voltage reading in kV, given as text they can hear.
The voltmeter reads 4 kV
